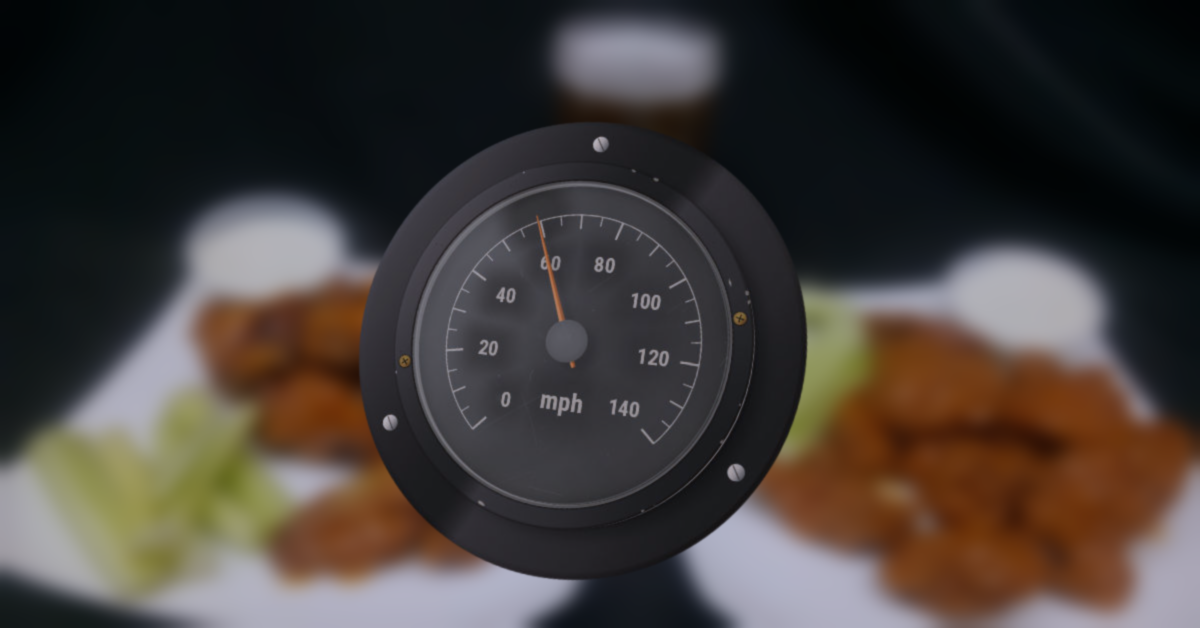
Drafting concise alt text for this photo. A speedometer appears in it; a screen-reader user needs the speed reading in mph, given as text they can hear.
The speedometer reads 60 mph
